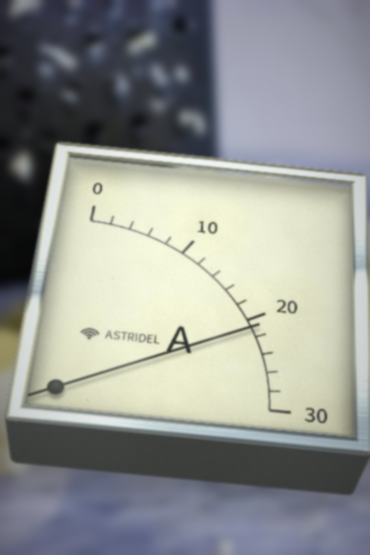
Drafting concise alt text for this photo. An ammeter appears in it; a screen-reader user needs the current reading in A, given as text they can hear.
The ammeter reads 21 A
